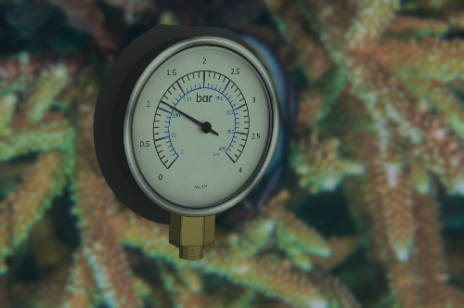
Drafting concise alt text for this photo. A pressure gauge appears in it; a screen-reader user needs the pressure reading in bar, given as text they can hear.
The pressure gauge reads 1.1 bar
